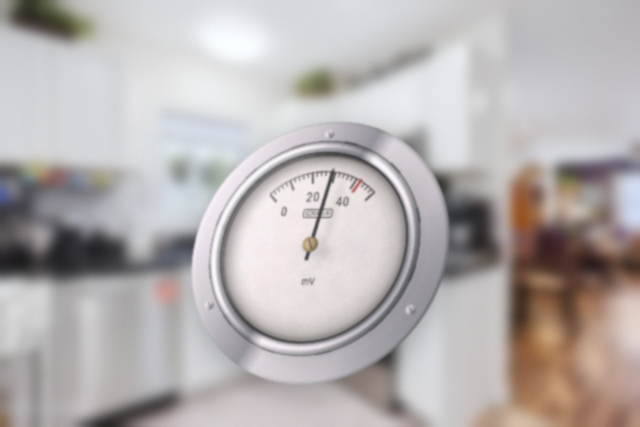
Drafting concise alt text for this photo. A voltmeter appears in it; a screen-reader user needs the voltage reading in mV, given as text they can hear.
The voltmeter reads 30 mV
